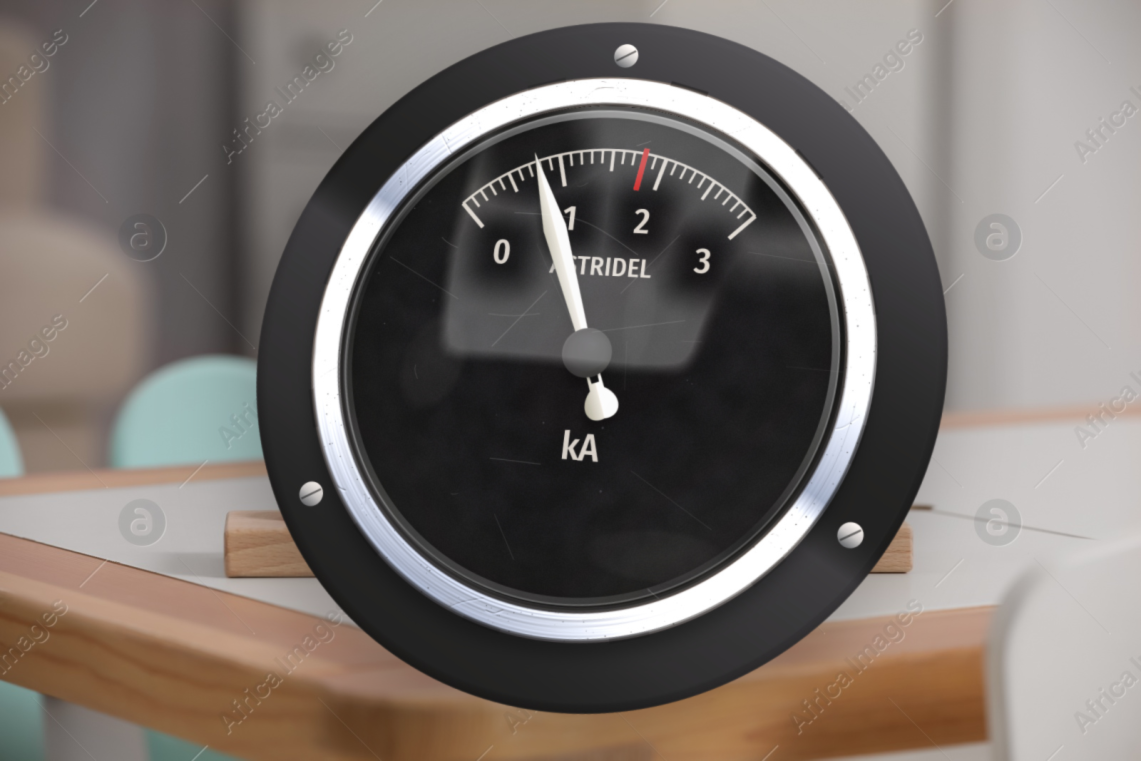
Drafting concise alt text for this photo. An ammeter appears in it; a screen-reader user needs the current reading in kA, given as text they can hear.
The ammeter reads 0.8 kA
